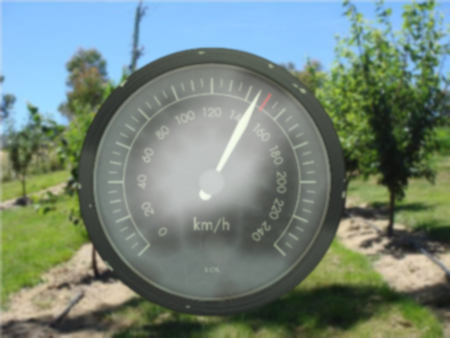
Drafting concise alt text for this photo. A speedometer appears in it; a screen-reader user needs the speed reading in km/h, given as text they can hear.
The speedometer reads 145 km/h
